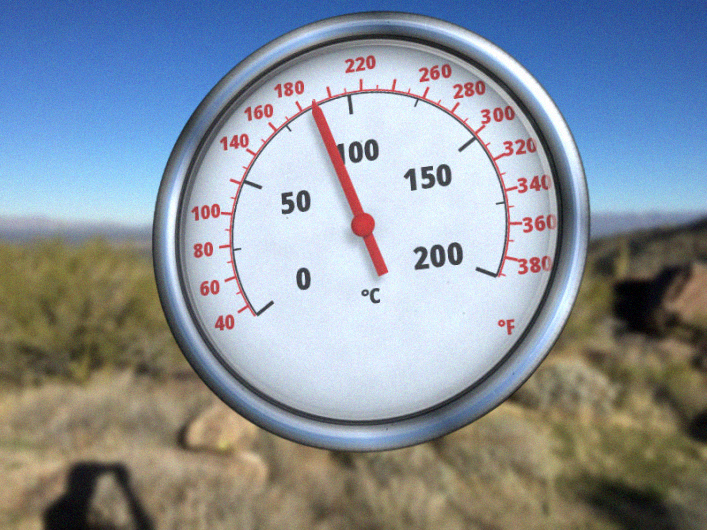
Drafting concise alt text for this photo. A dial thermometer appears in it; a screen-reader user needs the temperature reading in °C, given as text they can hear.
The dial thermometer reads 87.5 °C
